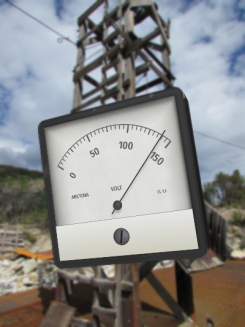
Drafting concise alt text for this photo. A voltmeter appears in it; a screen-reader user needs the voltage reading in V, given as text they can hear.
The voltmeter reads 140 V
